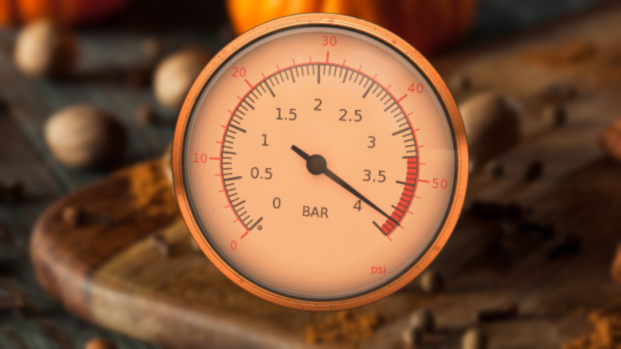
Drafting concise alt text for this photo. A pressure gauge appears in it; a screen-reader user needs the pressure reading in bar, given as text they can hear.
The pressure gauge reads 3.85 bar
